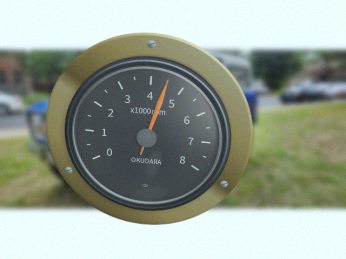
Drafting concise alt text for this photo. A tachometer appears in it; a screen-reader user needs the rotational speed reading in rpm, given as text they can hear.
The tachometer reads 4500 rpm
